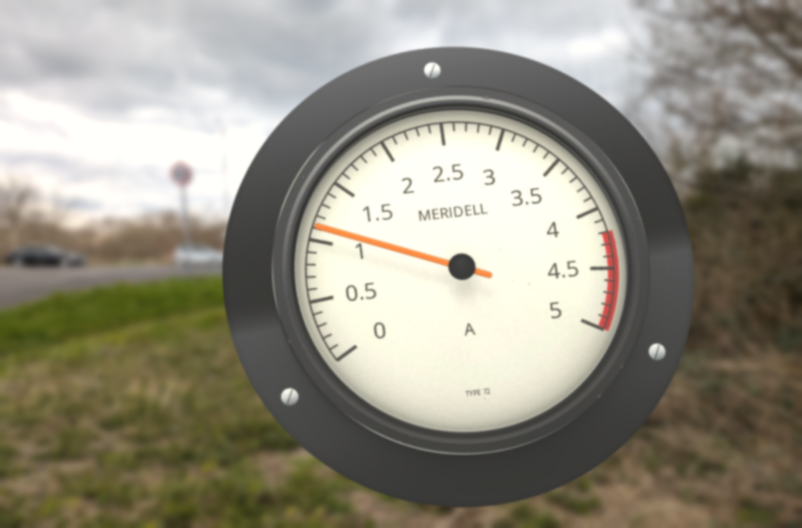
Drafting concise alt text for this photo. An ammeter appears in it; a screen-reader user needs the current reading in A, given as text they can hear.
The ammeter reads 1.1 A
